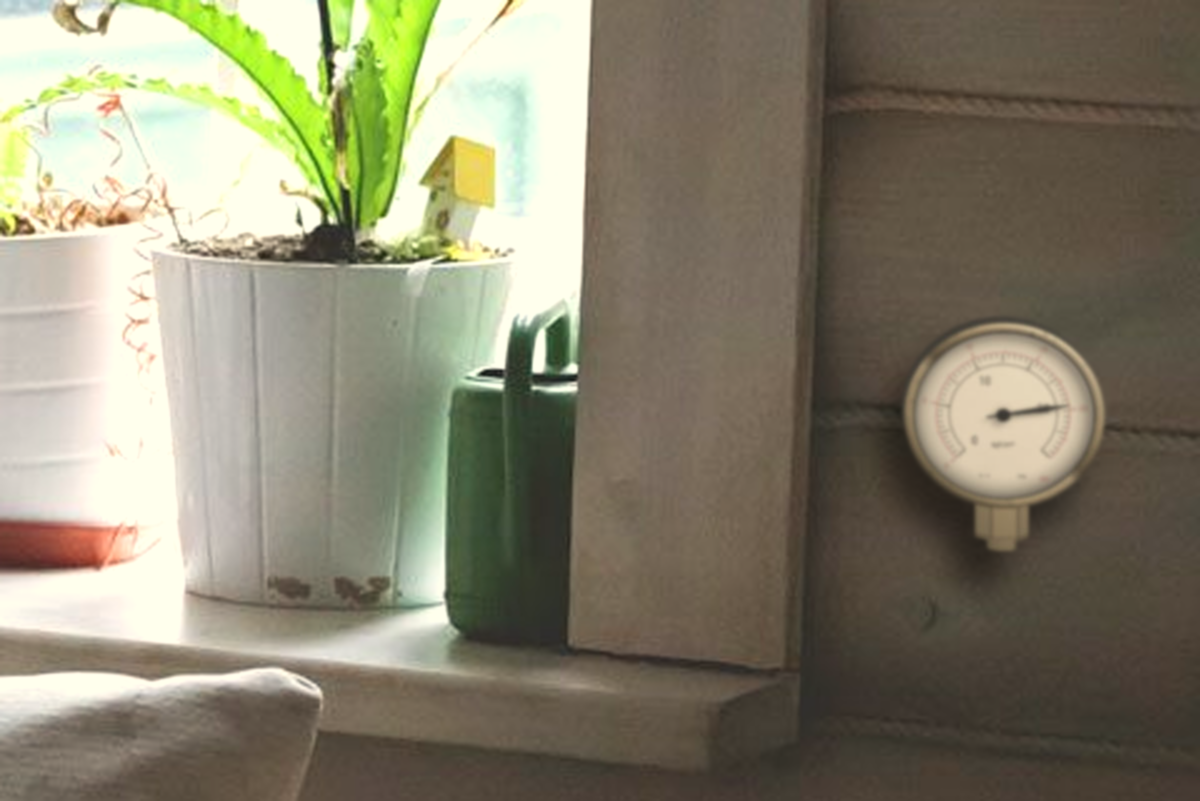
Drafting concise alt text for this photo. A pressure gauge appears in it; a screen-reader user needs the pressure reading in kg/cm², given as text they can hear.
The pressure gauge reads 20 kg/cm²
